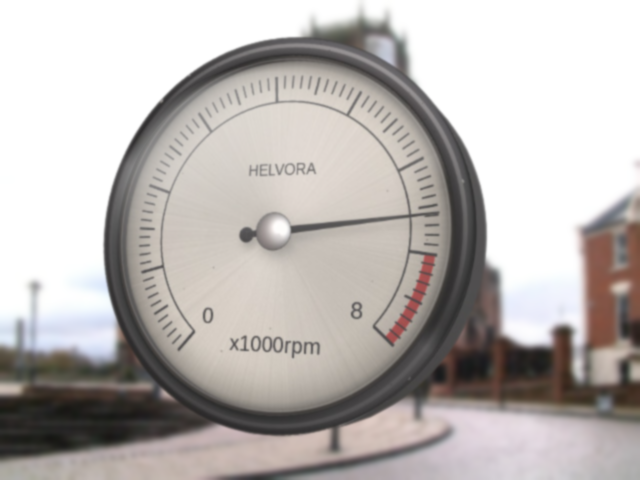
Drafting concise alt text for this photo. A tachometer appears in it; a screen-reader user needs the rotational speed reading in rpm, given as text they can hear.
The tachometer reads 6600 rpm
